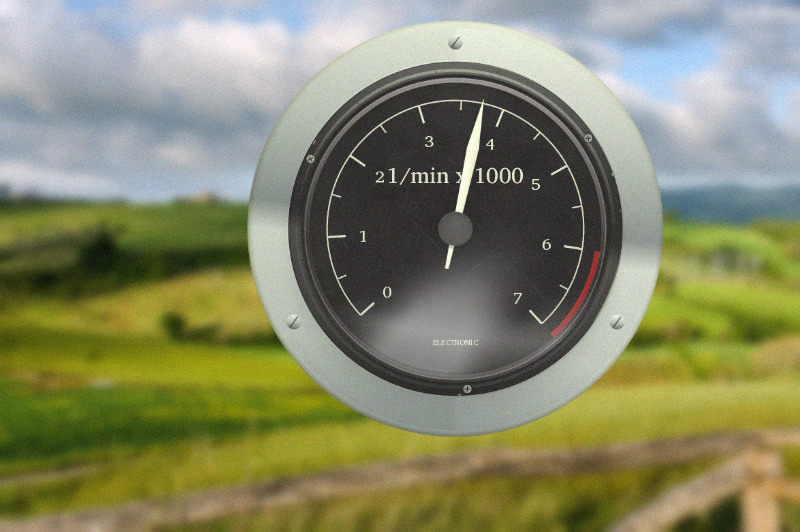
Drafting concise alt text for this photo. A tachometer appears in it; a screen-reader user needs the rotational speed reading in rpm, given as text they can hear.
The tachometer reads 3750 rpm
